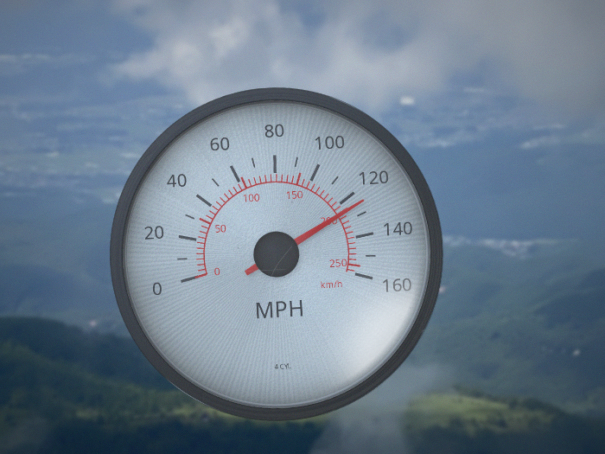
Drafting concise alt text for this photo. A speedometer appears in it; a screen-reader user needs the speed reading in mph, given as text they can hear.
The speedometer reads 125 mph
